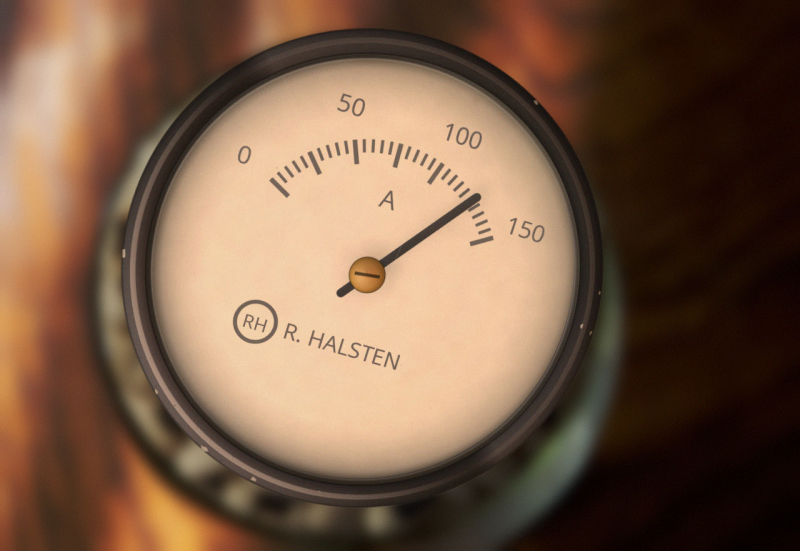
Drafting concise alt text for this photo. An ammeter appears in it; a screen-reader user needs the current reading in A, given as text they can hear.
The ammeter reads 125 A
